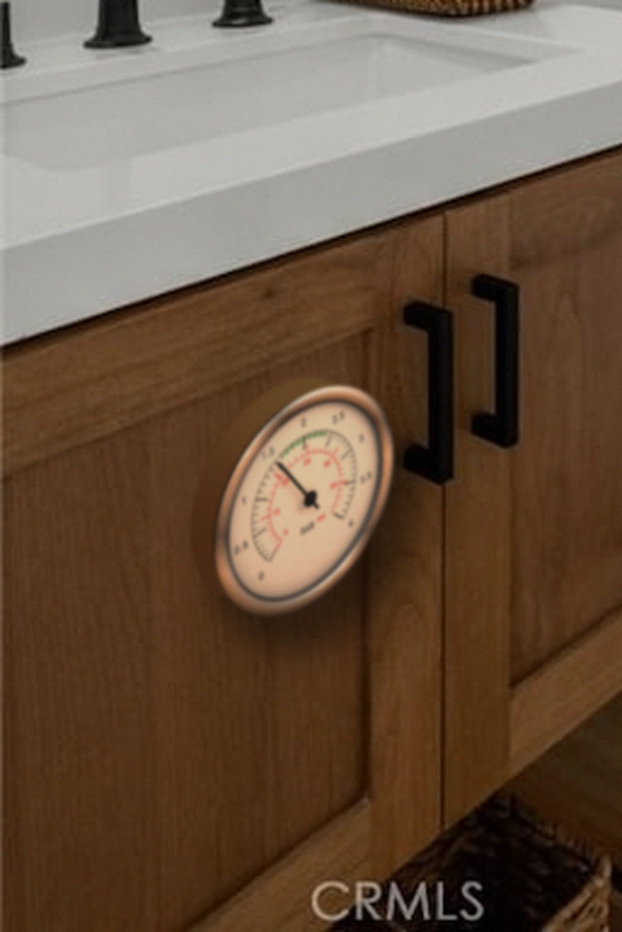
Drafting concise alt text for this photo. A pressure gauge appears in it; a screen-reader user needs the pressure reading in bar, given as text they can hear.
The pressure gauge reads 1.5 bar
